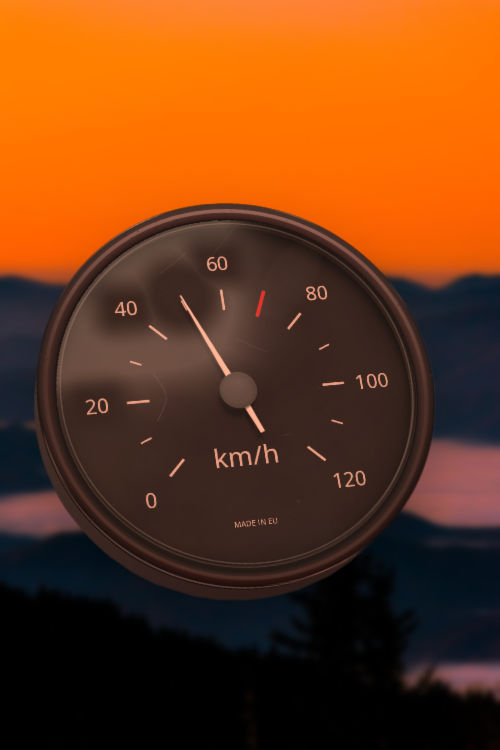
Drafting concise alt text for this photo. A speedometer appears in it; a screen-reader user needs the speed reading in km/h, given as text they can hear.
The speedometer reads 50 km/h
